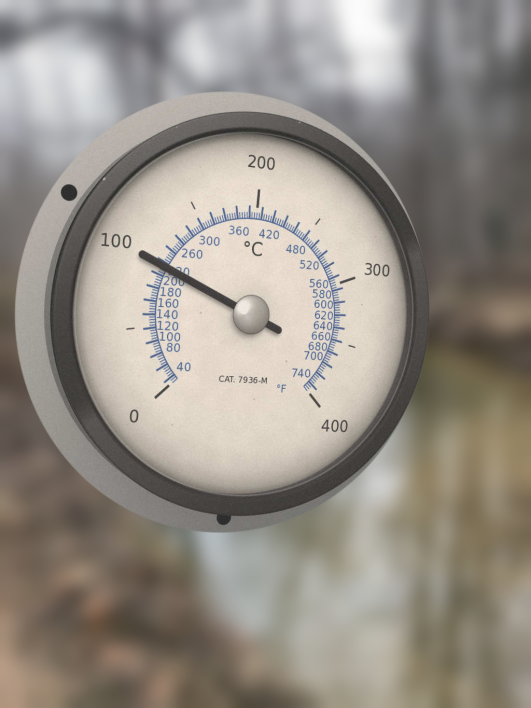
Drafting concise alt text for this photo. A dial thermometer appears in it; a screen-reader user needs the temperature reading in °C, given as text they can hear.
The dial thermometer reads 100 °C
